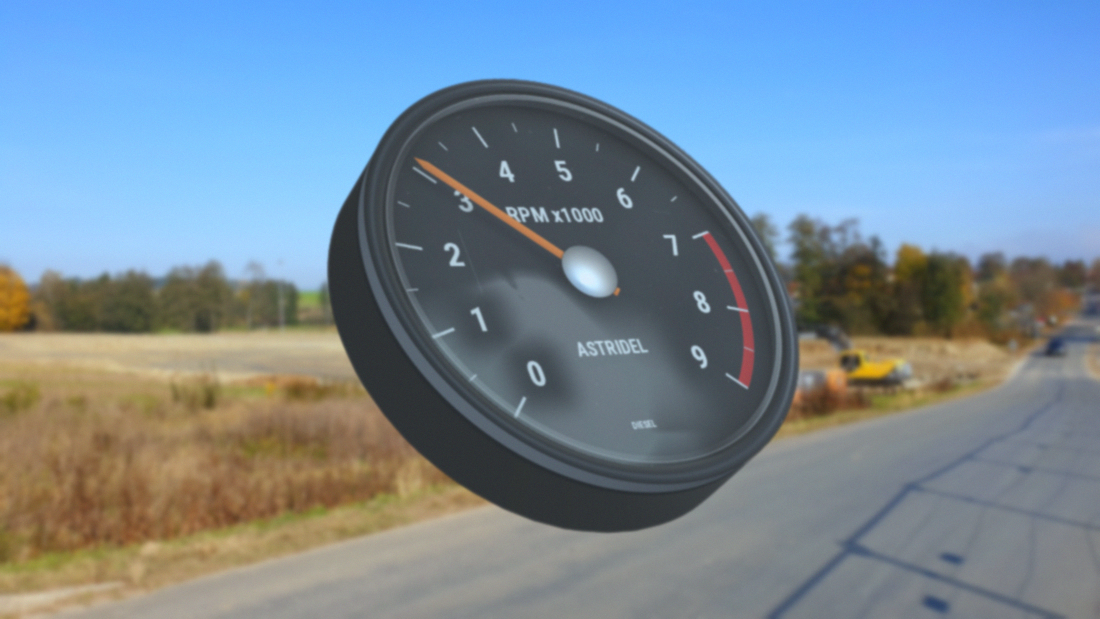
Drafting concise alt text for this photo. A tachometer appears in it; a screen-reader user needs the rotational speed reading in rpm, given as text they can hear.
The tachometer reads 3000 rpm
